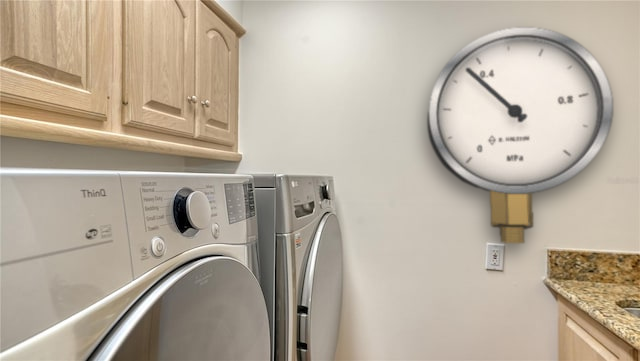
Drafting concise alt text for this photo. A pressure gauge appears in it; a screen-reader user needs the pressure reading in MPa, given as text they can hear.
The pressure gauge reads 0.35 MPa
